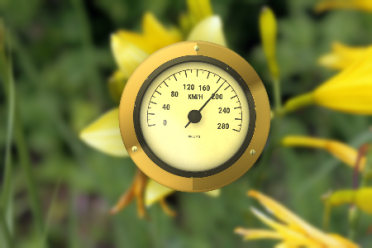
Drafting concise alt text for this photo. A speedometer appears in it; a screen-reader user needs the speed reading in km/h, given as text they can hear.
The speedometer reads 190 km/h
